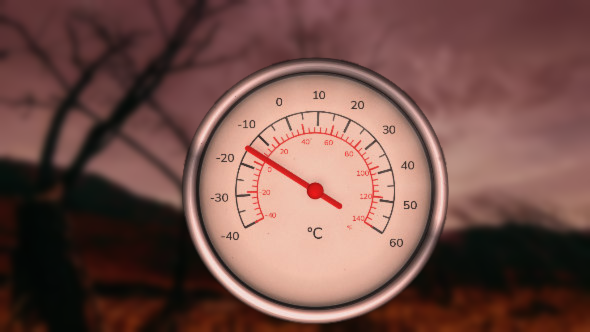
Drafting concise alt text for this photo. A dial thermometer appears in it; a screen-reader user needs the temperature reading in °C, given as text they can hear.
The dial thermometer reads -15 °C
